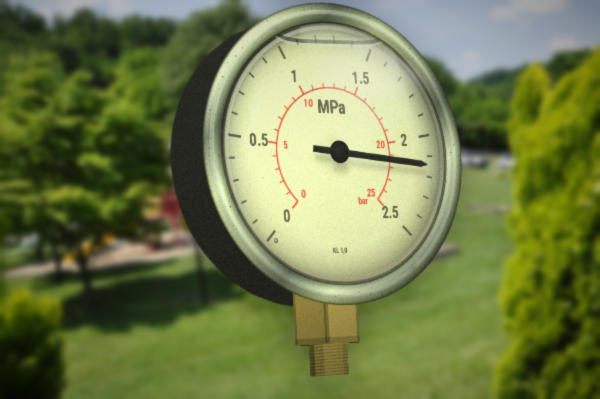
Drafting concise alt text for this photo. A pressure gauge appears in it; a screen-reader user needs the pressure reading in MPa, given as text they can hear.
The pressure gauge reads 2.15 MPa
